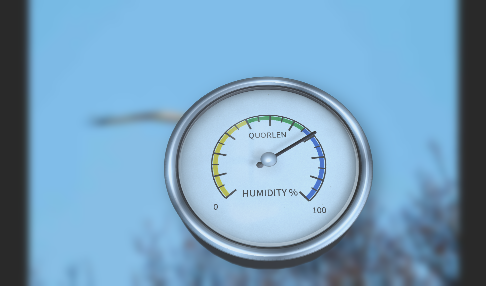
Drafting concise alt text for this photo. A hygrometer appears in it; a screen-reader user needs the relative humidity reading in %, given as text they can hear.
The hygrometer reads 70 %
